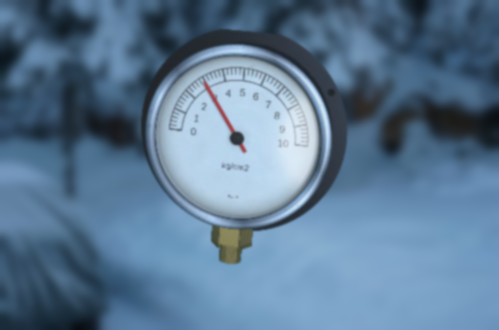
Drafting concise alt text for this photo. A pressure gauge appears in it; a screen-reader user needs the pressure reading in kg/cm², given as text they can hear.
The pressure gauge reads 3 kg/cm²
